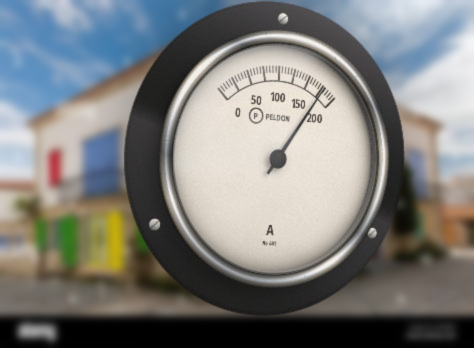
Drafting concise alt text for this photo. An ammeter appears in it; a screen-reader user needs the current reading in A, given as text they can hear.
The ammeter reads 175 A
